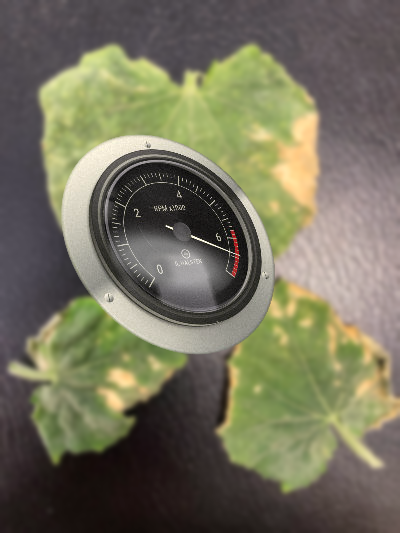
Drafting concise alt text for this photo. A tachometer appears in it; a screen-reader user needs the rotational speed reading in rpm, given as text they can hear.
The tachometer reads 6500 rpm
